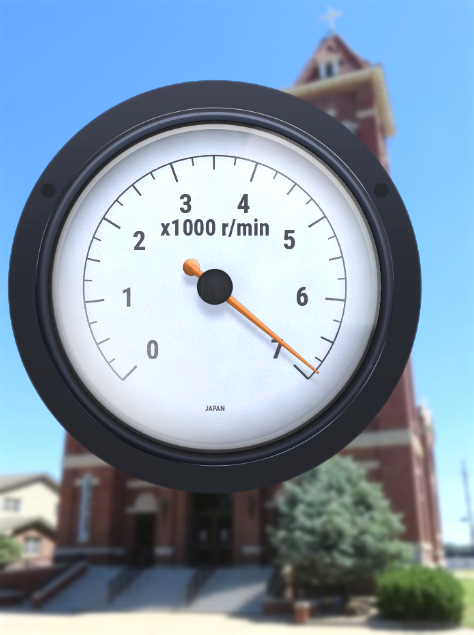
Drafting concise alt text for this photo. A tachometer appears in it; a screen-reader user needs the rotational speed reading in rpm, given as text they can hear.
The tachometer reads 6875 rpm
